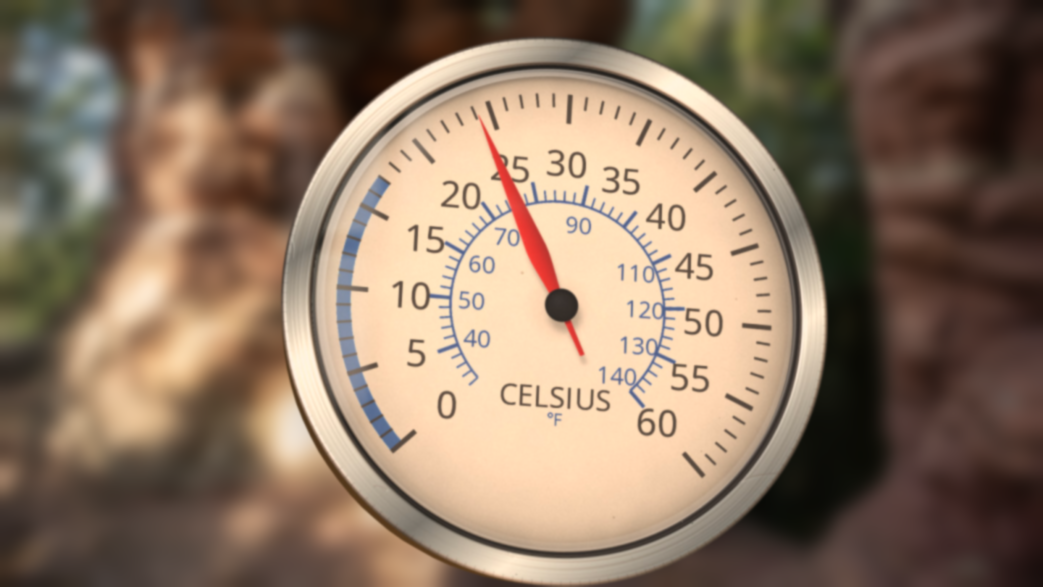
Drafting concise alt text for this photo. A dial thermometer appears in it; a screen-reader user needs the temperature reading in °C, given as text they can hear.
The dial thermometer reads 24 °C
